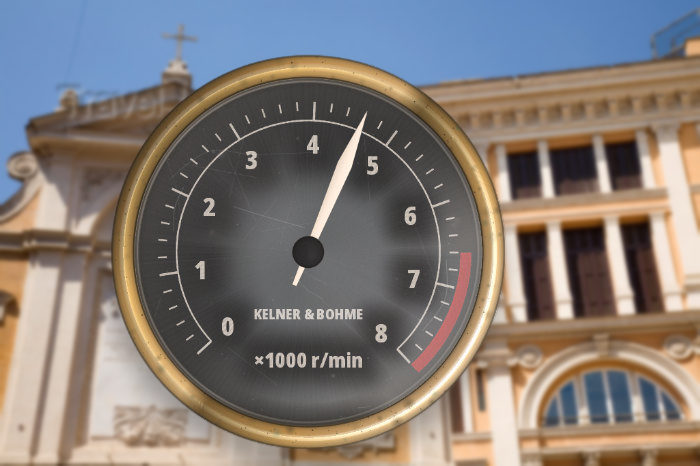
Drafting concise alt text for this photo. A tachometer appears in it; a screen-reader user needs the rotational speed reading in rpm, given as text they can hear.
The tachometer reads 4600 rpm
